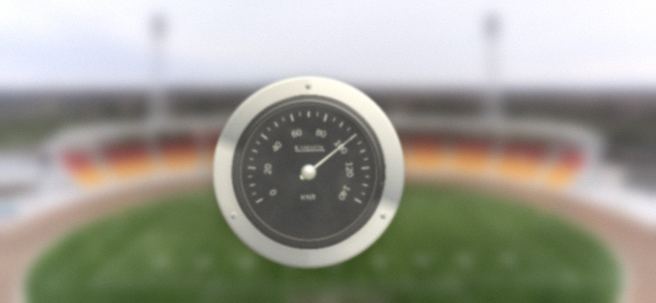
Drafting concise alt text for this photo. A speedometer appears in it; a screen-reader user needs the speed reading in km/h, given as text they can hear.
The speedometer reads 100 km/h
